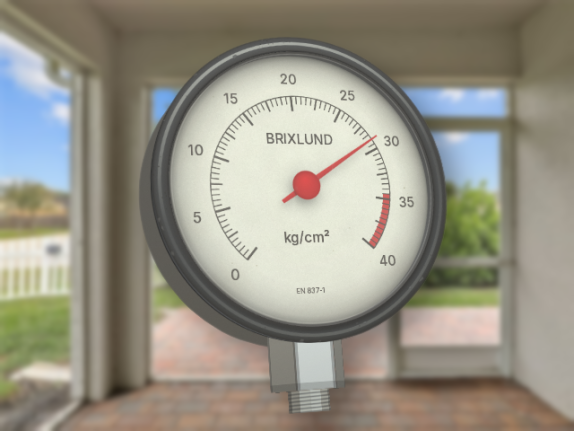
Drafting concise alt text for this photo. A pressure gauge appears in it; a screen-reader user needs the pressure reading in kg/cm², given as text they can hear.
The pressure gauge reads 29 kg/cm²
